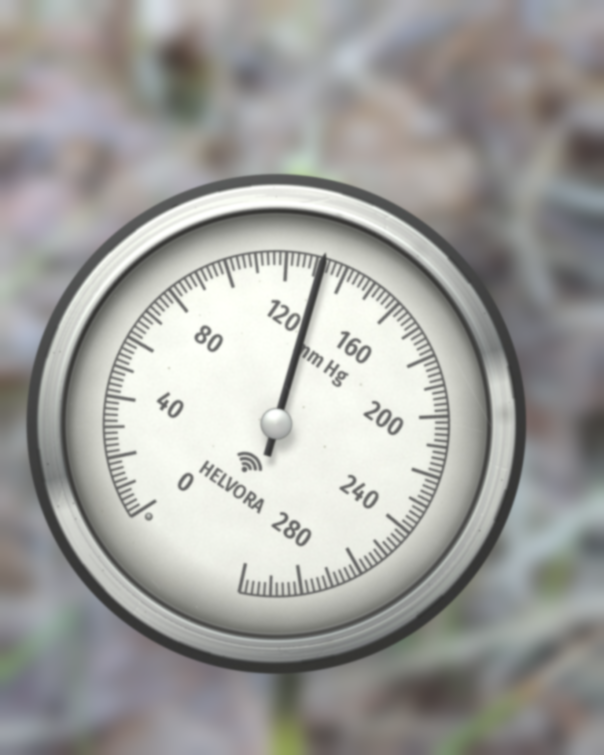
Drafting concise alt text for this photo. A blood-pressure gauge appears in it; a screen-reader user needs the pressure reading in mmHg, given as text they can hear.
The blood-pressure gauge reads 132 mmHg
